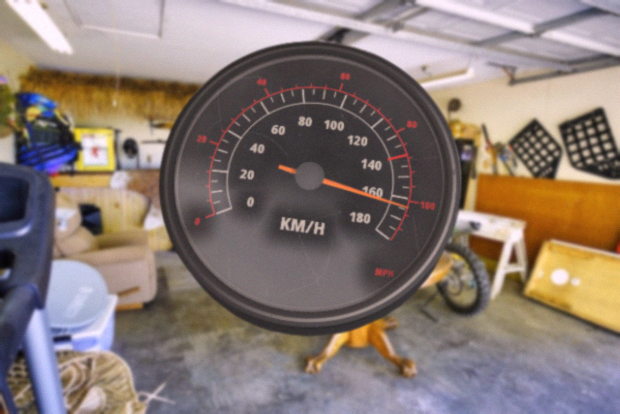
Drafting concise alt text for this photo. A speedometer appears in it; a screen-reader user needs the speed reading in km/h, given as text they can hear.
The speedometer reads 165 km/h
